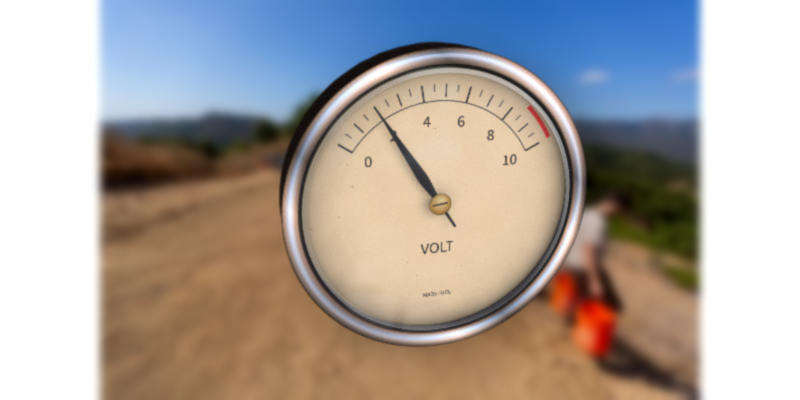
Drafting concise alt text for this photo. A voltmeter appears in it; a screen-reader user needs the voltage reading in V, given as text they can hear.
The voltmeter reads 2 V
